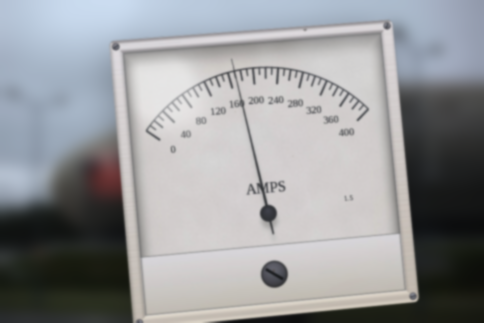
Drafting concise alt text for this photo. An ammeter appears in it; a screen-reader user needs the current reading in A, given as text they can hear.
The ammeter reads 170 A
